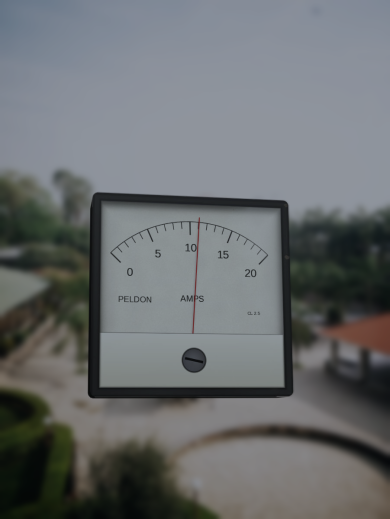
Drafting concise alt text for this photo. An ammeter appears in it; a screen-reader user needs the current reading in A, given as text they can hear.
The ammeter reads 11 A
